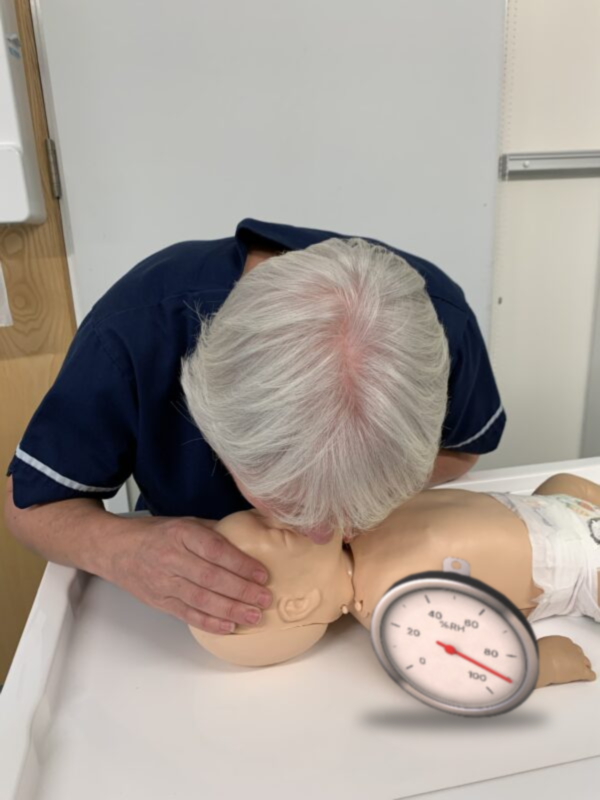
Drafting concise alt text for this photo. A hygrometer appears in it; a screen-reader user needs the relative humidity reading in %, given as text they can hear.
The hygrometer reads 90 %
